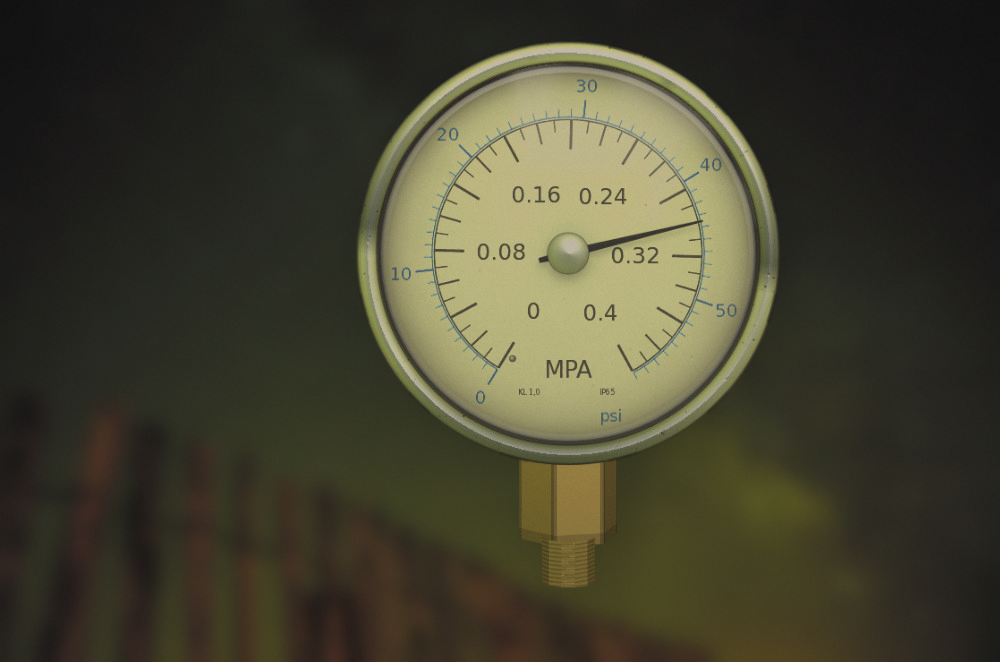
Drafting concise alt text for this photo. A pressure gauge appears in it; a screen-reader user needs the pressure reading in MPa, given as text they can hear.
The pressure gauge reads 0.3 MPa
